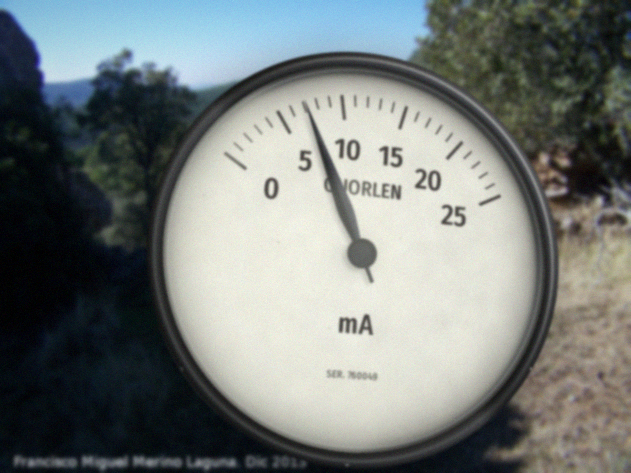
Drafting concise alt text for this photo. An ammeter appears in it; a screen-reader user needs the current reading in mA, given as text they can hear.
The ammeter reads 7 mA
